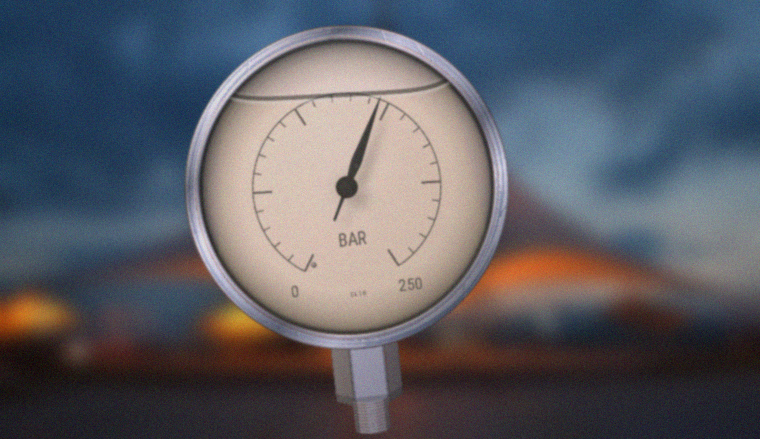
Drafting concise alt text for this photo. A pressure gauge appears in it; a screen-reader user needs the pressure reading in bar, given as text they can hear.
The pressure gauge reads 145 bar
